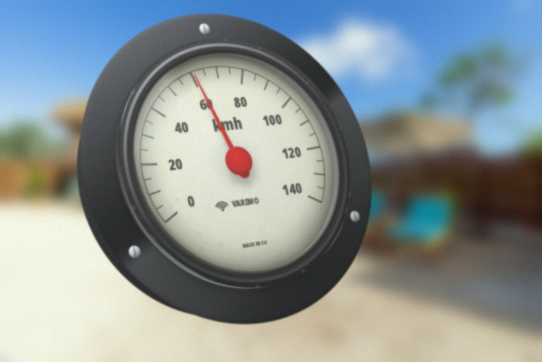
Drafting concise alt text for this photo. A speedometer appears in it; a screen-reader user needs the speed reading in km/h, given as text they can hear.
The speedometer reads 60 km/h
